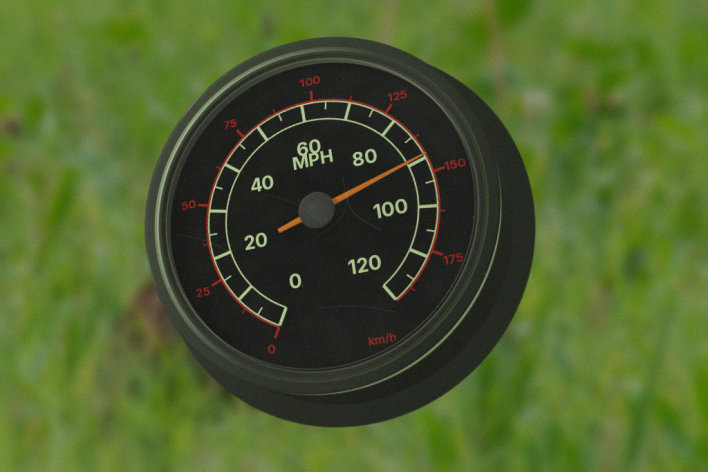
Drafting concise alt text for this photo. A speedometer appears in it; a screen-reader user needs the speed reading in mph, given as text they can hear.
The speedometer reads 90 mph
